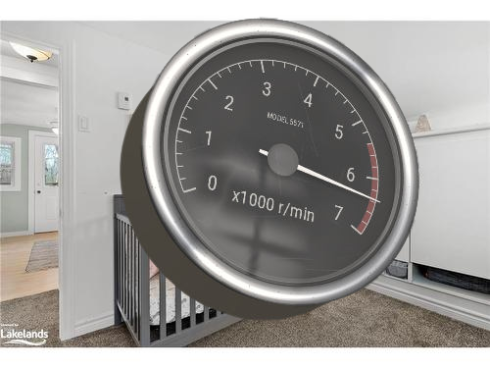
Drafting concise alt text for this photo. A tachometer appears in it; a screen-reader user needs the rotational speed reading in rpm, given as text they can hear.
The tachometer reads 6400 rpm
